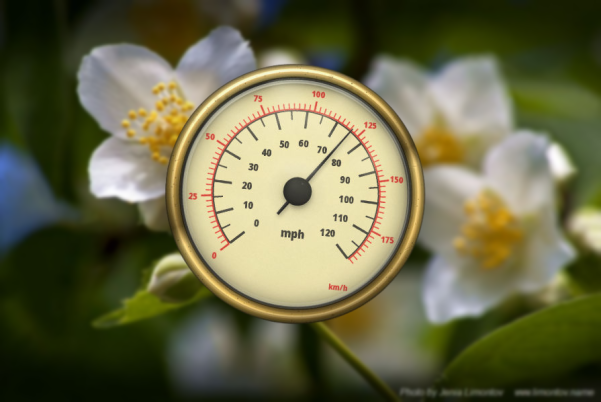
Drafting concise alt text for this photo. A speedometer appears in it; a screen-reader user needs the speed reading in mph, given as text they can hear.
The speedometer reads 75 mph
